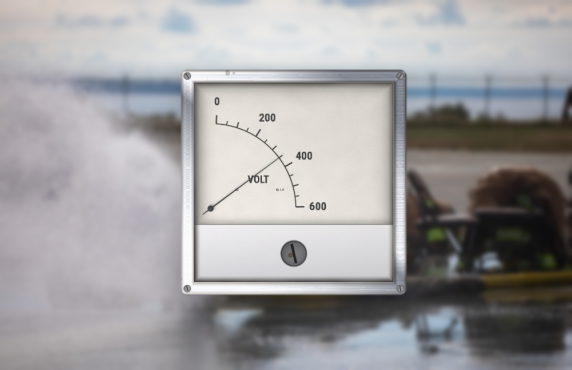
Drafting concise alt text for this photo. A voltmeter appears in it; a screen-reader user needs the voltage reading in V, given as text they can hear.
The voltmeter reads 350 V
